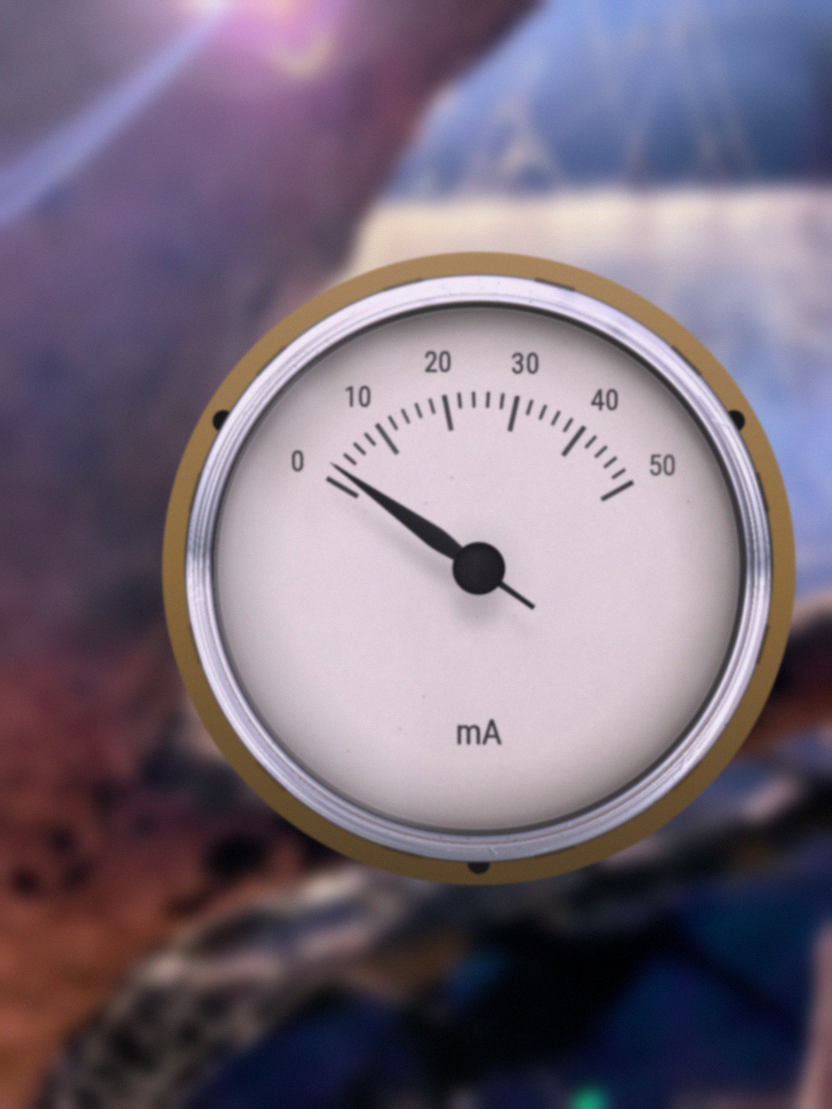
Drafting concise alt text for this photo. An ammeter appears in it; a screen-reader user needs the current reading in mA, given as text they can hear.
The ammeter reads 2 mA
